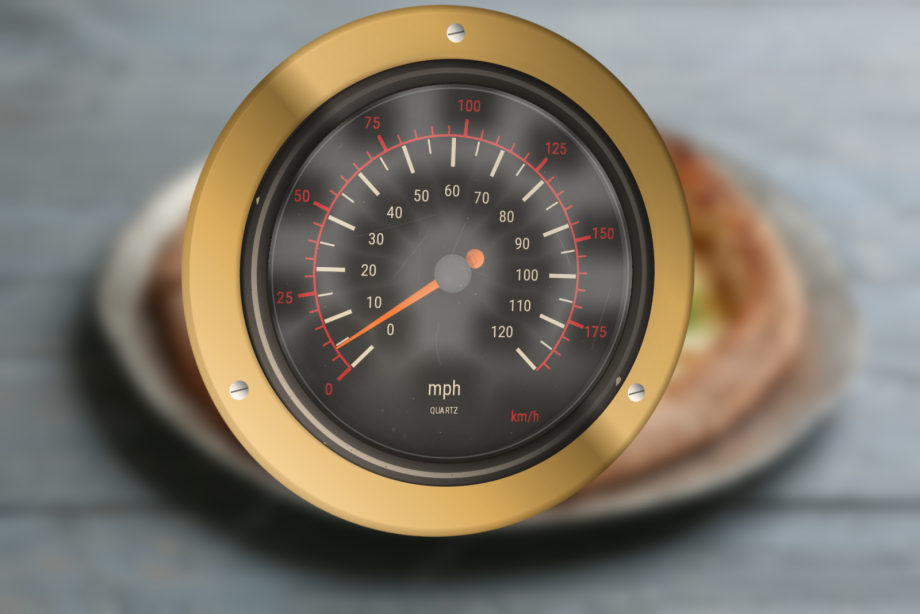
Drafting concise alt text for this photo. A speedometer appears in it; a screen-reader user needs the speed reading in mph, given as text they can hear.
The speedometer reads 5 mph
